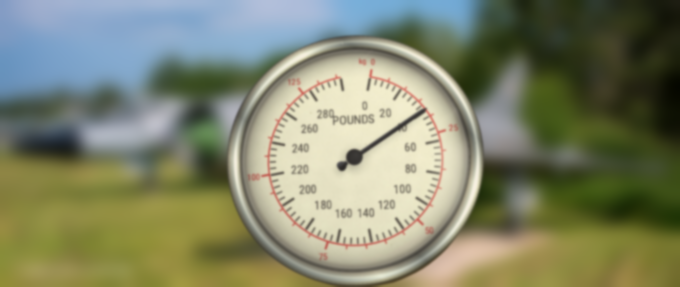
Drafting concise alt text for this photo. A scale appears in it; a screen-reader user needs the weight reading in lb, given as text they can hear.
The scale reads 40 lb
